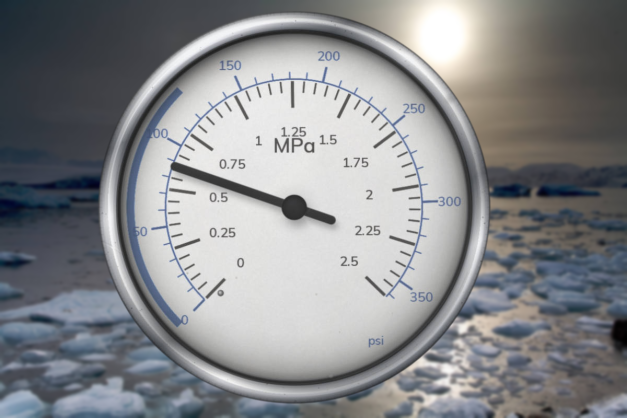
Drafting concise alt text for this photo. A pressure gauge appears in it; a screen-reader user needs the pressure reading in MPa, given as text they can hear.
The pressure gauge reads 0.6 MPa
